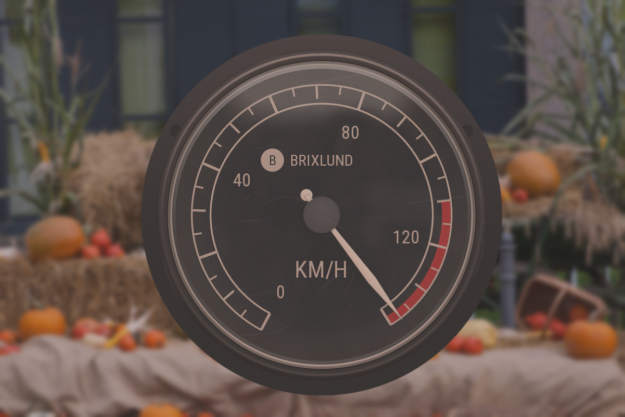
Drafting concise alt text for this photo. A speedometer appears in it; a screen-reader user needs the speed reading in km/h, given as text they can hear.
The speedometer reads 137.5 km/h
